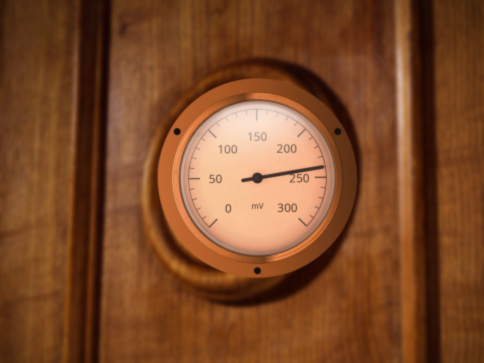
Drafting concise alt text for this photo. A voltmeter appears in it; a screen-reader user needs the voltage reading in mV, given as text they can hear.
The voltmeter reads 240 mV
